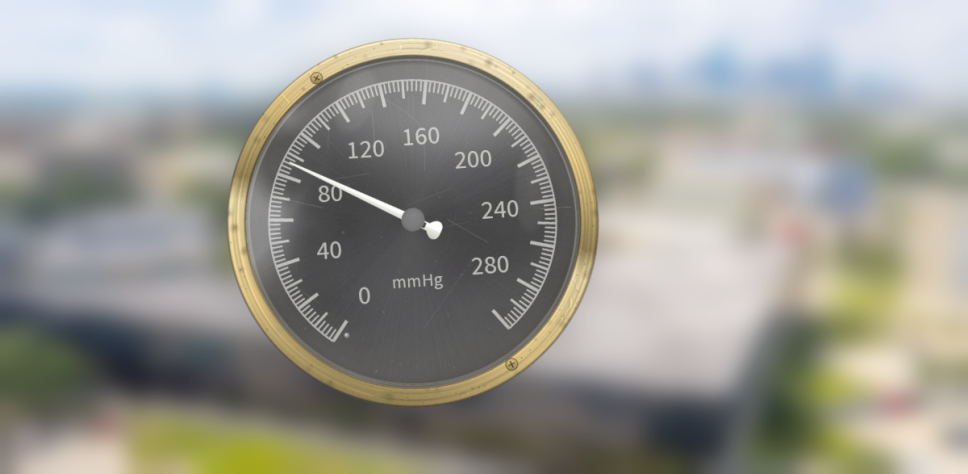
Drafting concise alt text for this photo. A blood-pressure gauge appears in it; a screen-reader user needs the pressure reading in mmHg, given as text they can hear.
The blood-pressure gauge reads 86 mmHg
